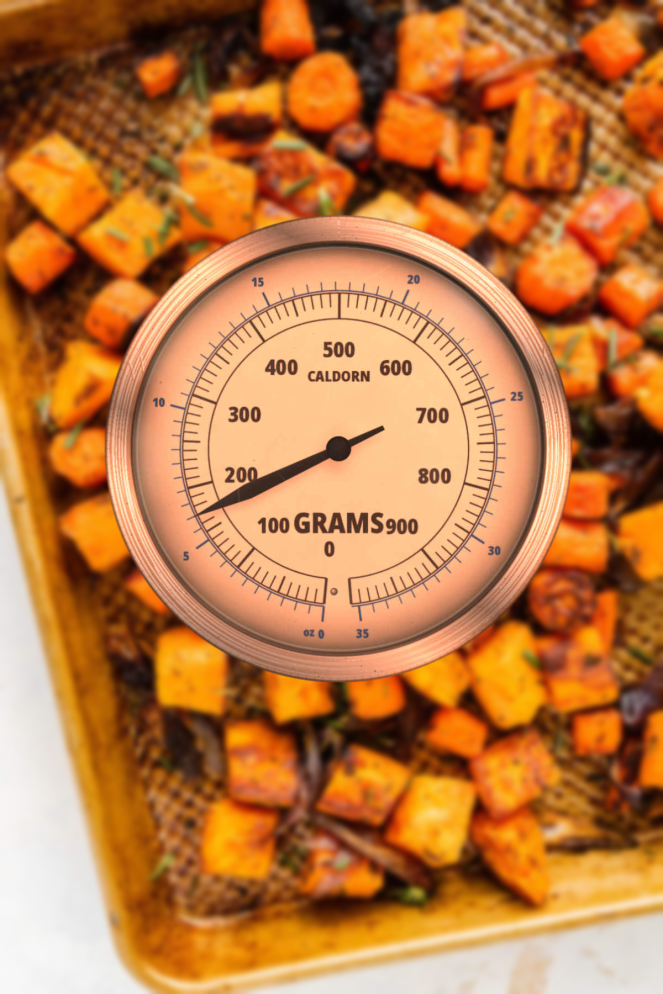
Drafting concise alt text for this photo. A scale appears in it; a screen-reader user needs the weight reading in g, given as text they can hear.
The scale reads 170 g
